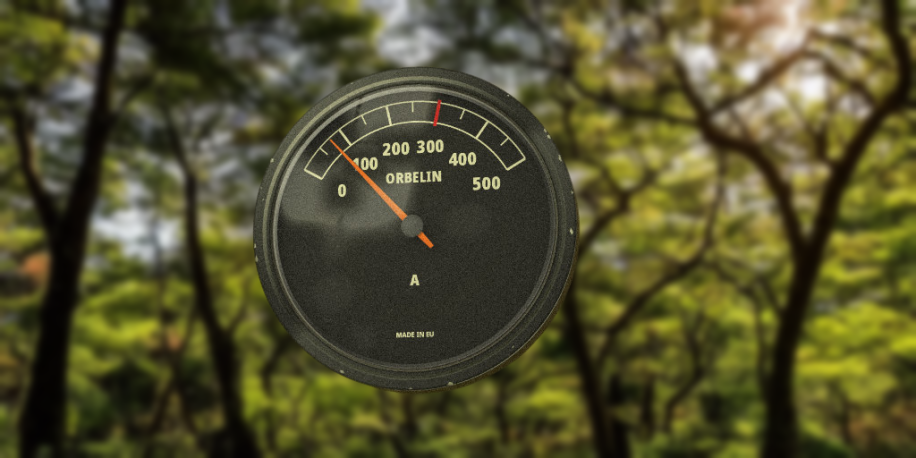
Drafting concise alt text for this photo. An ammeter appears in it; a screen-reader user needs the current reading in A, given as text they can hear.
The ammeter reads 75 A
